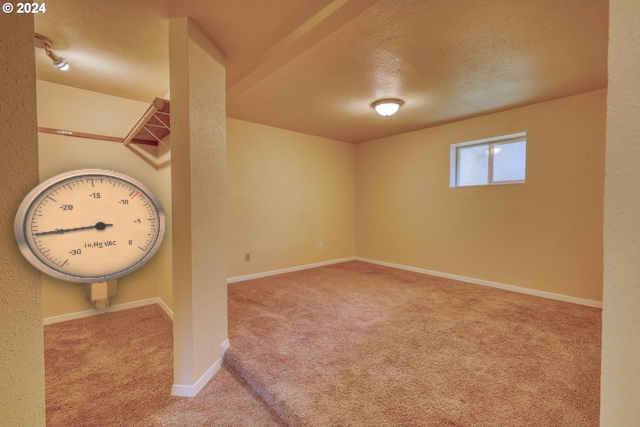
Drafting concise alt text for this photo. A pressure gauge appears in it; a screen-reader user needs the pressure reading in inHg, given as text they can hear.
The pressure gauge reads -25 inHg
